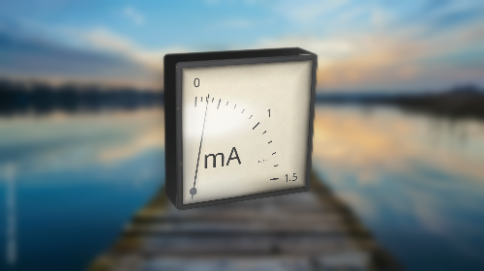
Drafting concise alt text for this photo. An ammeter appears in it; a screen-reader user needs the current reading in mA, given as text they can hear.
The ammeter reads 0.3 mA
